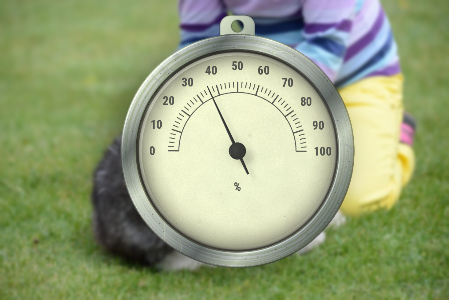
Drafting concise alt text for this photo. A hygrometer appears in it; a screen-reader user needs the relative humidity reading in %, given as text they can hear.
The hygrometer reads 36 %
